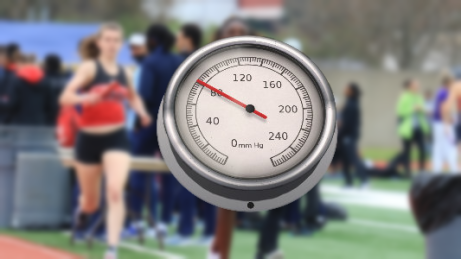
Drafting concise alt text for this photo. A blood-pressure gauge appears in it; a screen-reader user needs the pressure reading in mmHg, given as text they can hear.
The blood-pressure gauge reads 80 mmHg
